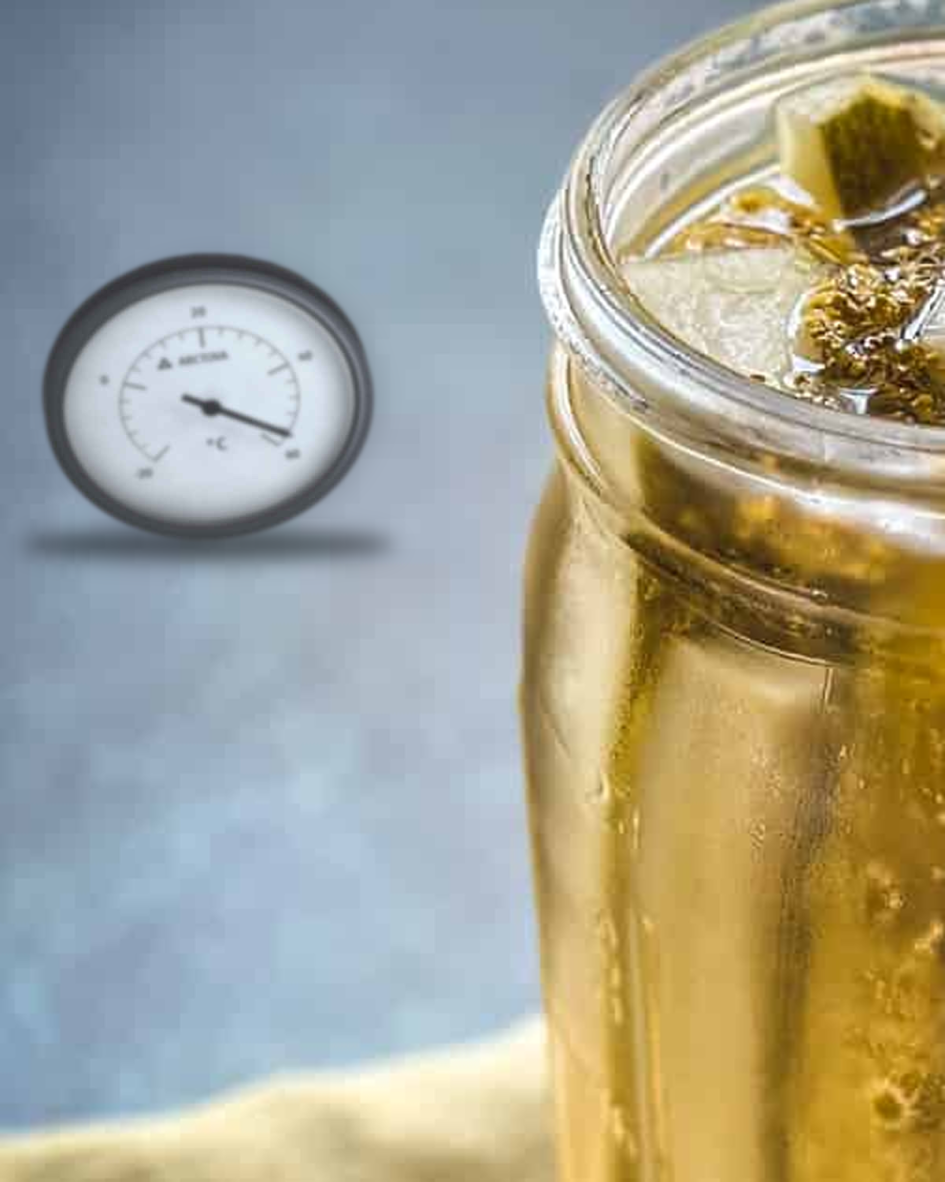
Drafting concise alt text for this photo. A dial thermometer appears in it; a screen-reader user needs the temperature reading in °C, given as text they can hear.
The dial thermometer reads 56 °C
